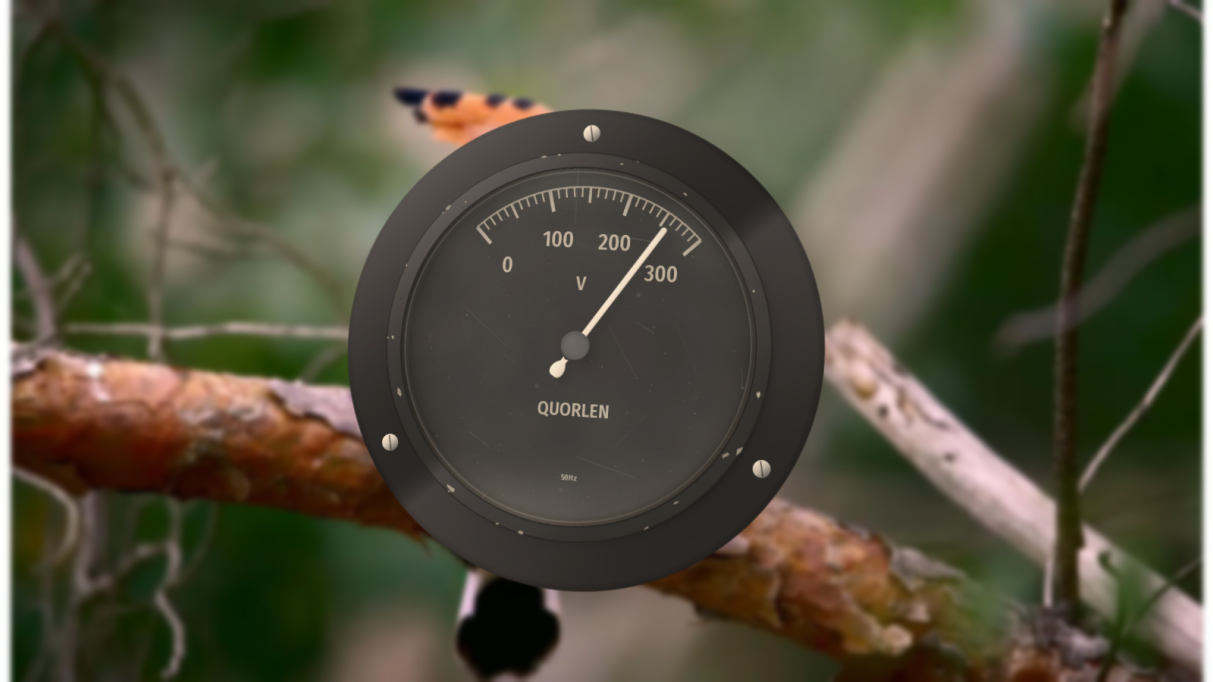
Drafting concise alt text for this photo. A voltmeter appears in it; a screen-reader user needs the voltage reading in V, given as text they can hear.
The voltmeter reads 260 V
